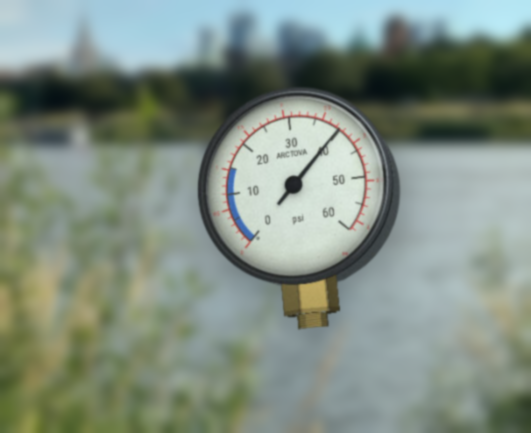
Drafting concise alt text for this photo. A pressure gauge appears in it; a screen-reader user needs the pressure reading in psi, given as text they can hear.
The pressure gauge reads 40 psi
